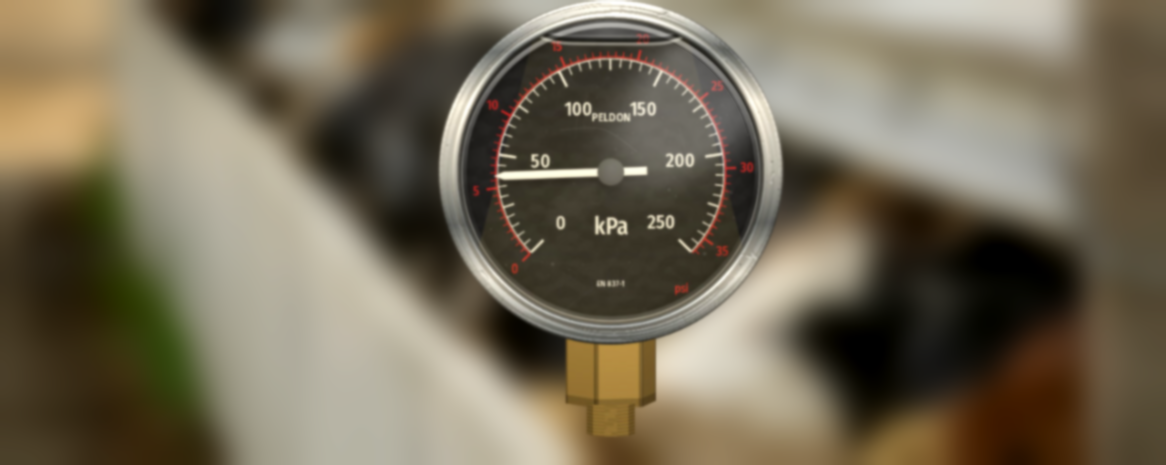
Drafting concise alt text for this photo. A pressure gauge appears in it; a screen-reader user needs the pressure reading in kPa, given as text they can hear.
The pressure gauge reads 40 kPa
